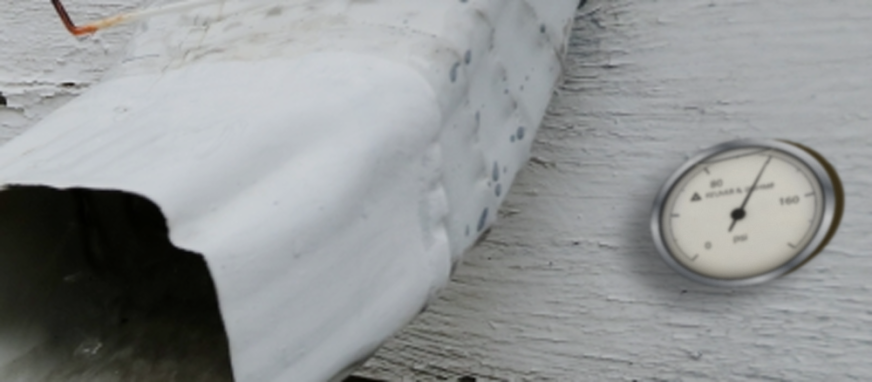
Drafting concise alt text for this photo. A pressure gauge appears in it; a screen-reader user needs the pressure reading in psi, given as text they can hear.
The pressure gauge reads 120 psi
